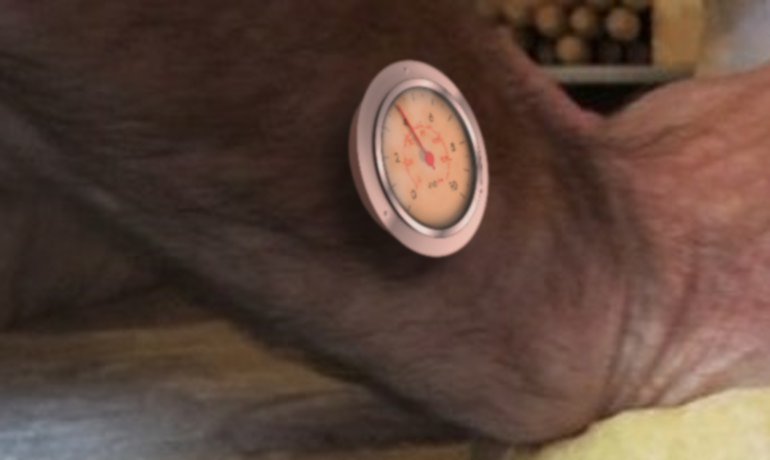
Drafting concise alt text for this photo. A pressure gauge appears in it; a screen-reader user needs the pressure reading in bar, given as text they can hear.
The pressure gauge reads 4 bar
